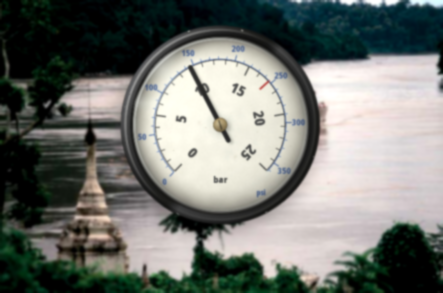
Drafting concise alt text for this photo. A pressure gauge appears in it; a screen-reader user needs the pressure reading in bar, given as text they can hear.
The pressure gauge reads 10 bar
